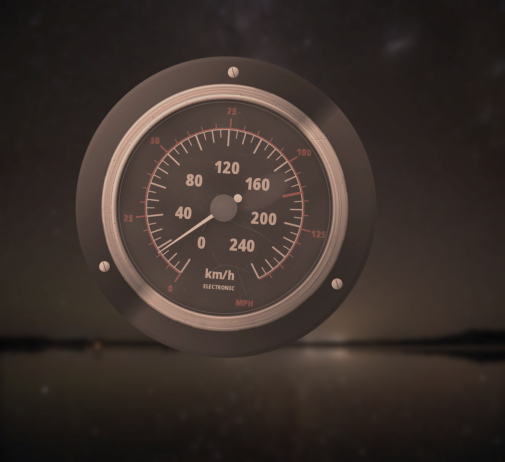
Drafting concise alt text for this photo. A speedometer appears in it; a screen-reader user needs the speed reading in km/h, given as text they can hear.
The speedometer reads 17.5 km/h
